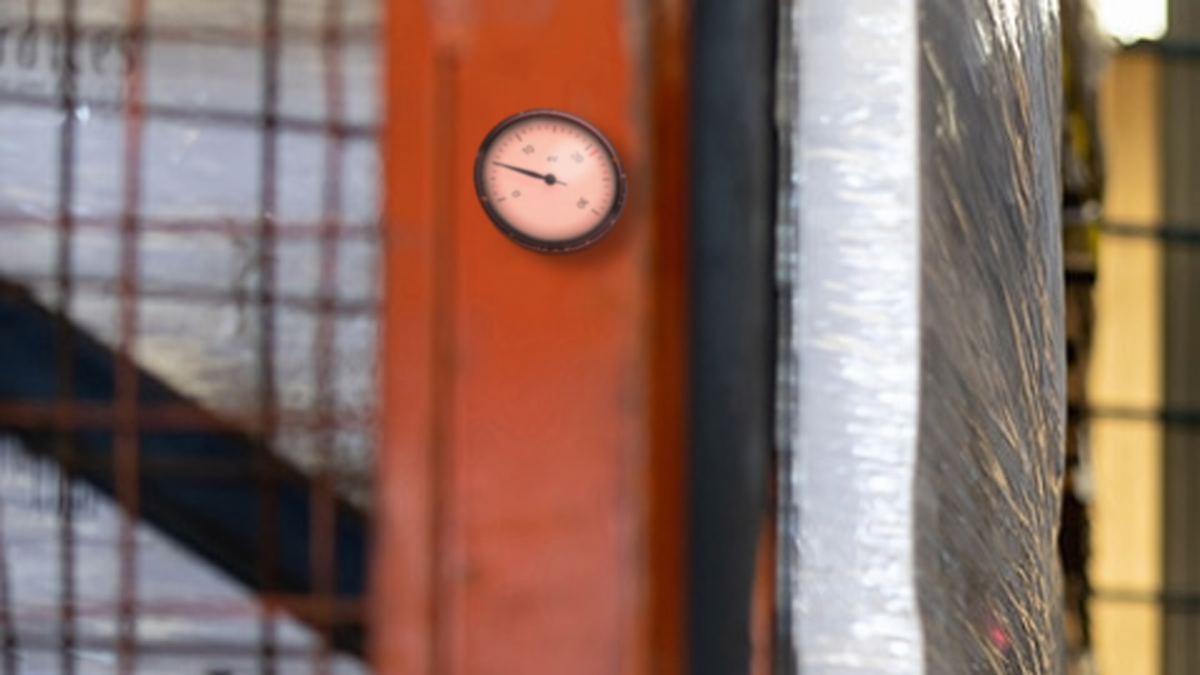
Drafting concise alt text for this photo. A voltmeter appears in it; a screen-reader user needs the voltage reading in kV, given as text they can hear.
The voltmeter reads 5 kV
